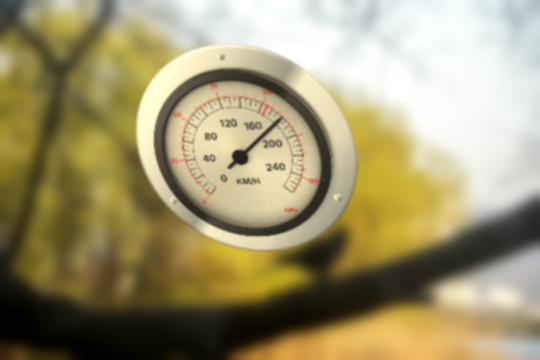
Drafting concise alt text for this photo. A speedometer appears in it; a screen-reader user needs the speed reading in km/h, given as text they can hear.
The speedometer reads 180 km/h
